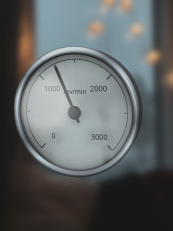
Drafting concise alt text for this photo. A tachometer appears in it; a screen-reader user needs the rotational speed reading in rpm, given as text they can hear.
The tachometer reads 1250 rpm
